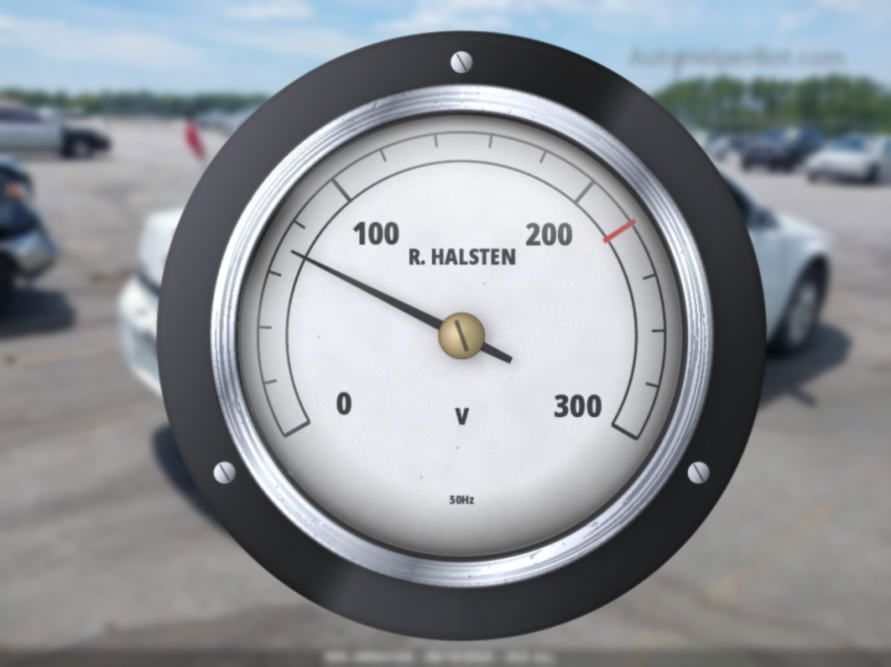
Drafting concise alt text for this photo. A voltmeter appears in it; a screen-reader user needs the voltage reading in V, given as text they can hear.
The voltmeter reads 70 V
